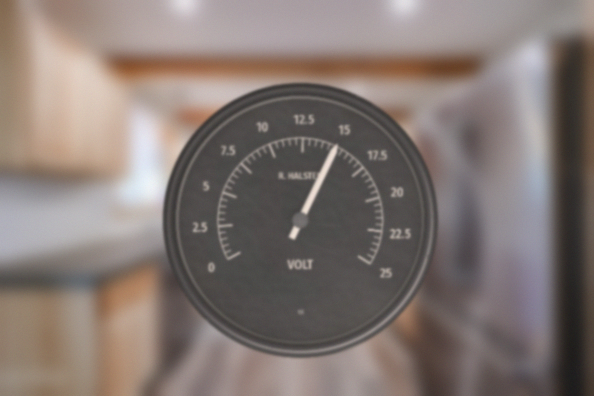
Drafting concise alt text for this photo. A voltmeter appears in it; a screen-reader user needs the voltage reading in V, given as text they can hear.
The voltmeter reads 15 V
